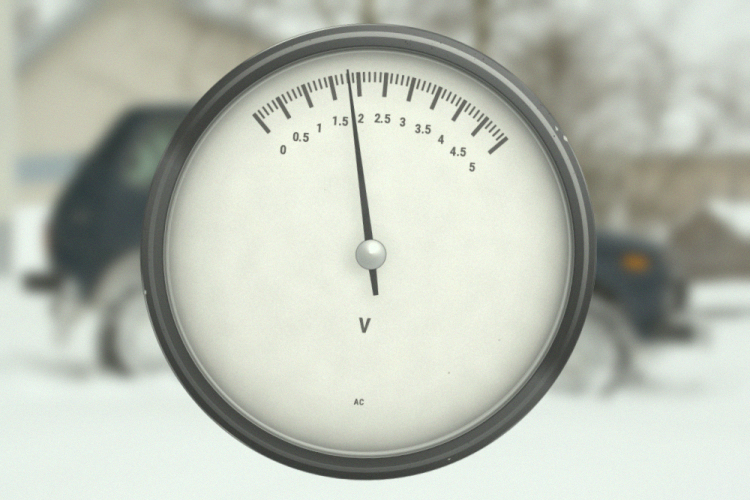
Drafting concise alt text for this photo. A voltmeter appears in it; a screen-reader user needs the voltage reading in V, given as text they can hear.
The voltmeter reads 1.8 V
